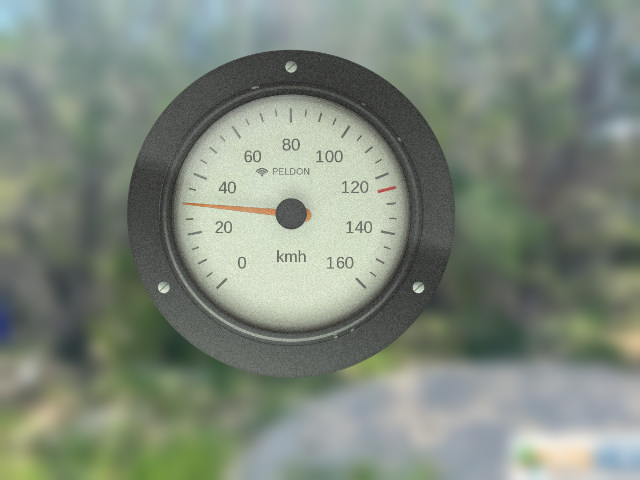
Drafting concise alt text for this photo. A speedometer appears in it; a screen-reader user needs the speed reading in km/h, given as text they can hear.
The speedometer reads 30 km/h
